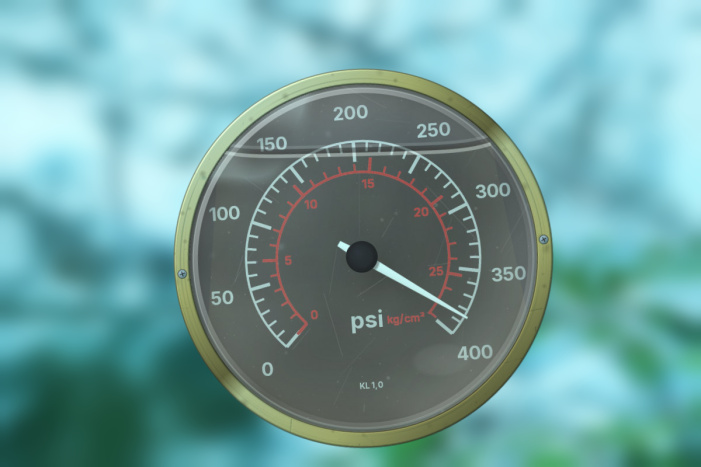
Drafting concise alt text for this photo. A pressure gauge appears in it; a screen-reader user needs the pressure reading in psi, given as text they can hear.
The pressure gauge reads 385 psi
